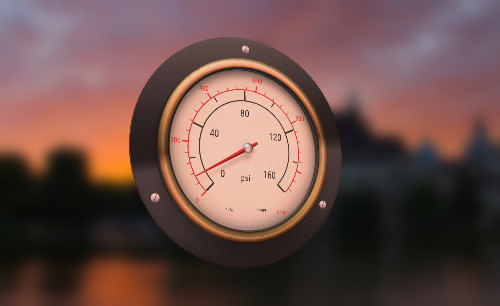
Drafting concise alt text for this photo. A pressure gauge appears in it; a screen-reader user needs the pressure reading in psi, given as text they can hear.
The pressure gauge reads 10 psi
